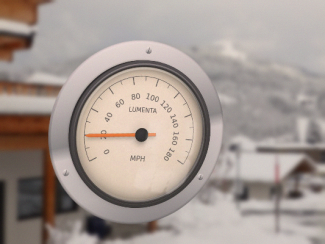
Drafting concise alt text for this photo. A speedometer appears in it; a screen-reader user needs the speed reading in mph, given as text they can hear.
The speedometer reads 20 mph
